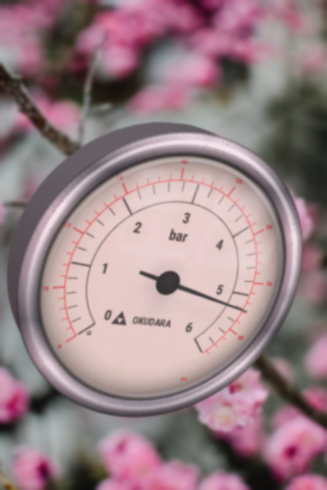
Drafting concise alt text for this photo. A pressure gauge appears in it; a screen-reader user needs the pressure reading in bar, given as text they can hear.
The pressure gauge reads 5.2 bar
